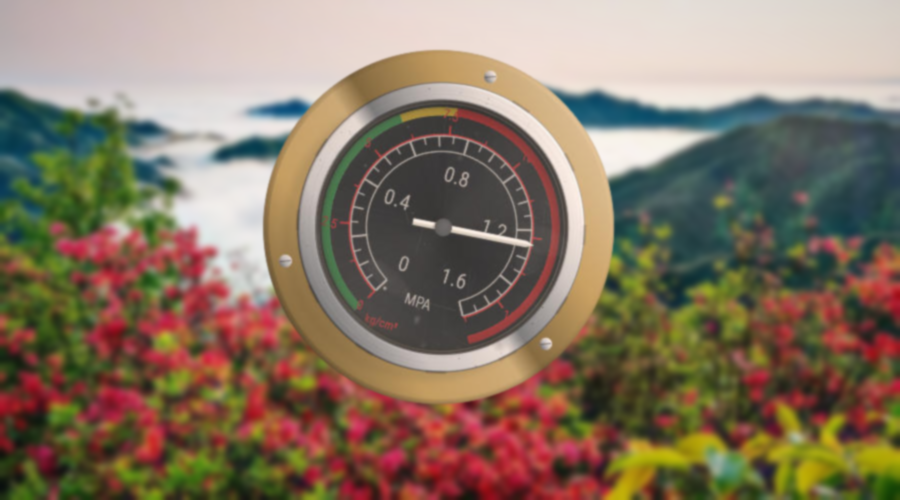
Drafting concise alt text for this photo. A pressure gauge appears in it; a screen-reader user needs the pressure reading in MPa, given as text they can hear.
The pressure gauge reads 1.25 MPa
